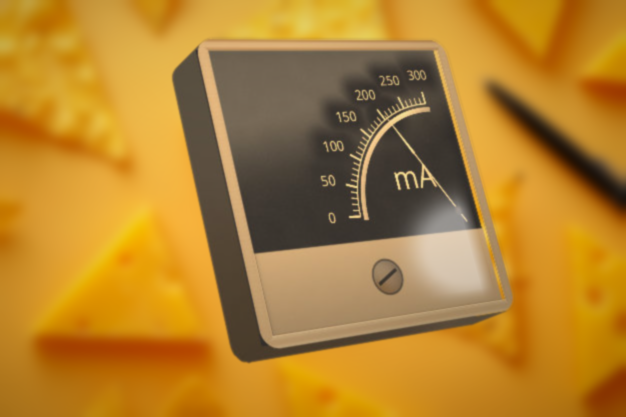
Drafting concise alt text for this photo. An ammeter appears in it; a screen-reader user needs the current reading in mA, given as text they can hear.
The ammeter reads 200 mA
